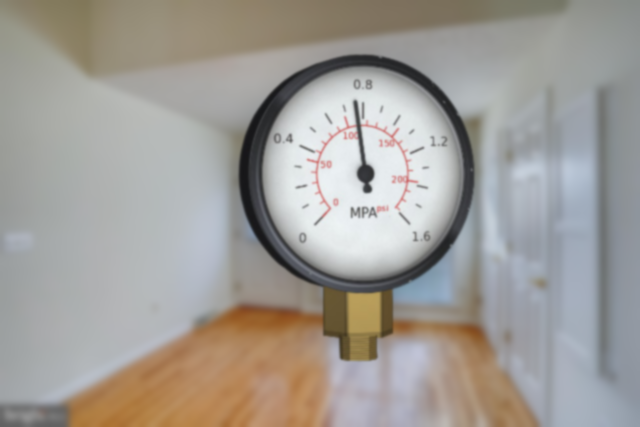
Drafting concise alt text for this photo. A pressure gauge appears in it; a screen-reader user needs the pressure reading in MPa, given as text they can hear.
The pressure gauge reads 0.75 MPa
